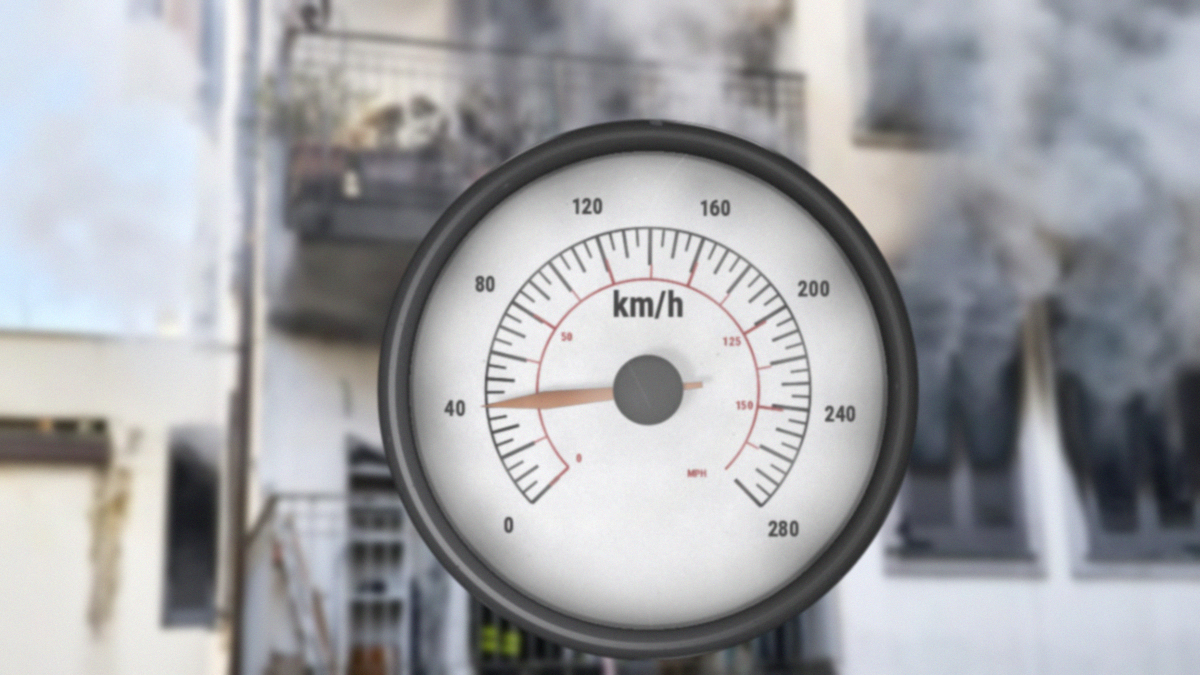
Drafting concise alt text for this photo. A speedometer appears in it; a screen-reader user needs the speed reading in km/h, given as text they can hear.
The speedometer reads 40 km/h
